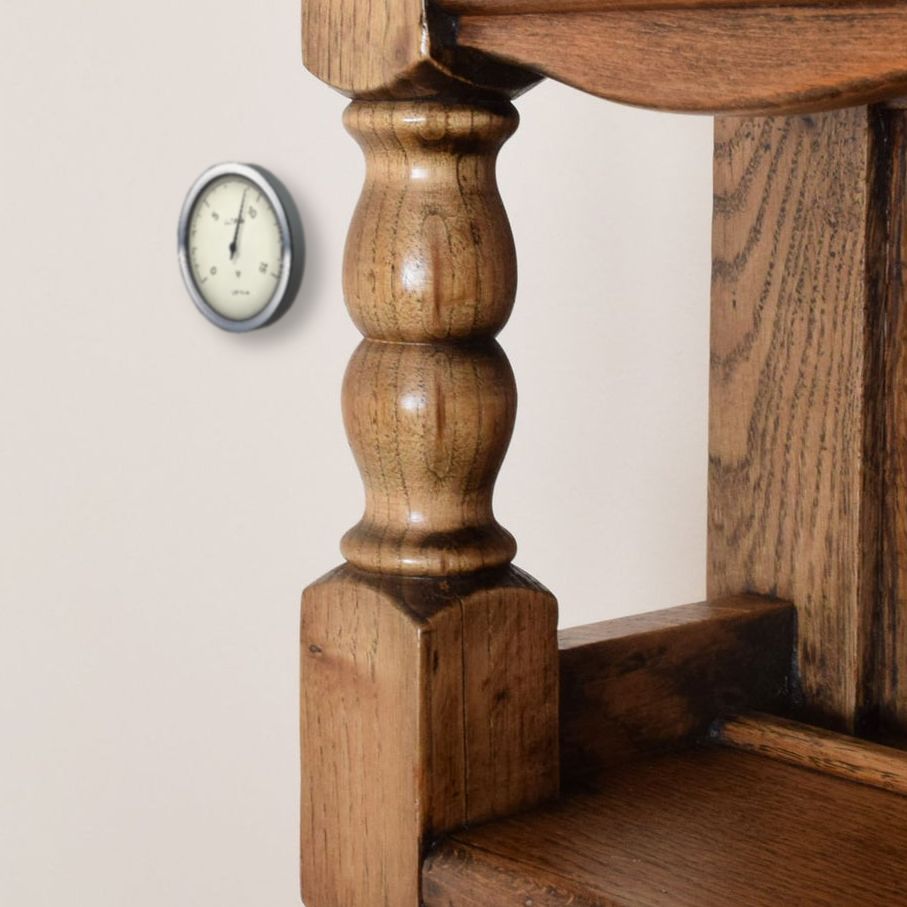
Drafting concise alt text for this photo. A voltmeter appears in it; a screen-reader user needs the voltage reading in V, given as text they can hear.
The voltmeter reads 9 V
